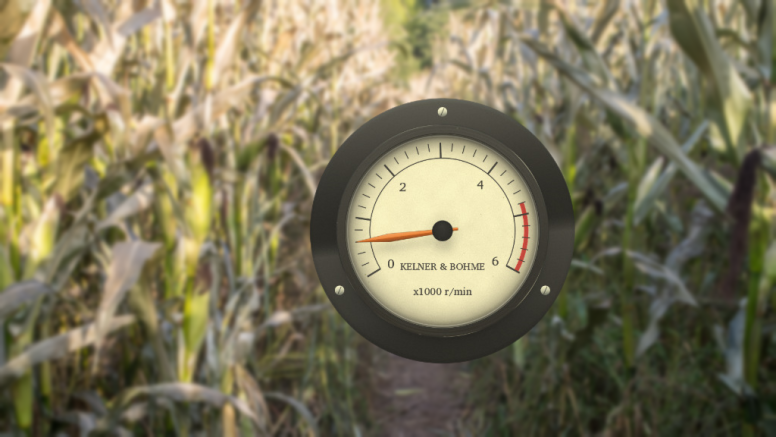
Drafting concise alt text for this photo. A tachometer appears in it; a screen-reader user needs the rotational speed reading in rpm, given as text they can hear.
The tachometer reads 600 rpm
